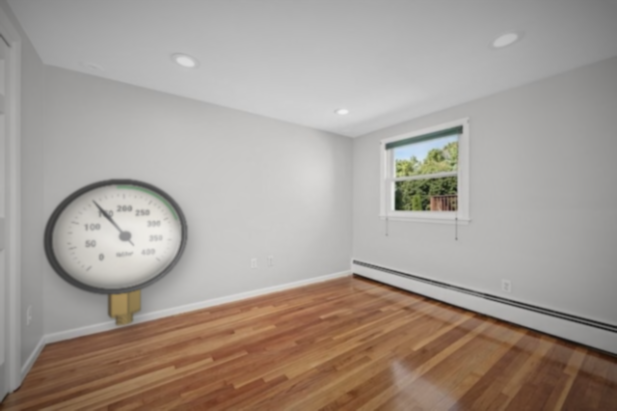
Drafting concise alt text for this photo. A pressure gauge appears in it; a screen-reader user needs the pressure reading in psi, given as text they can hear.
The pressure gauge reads 150 psi
